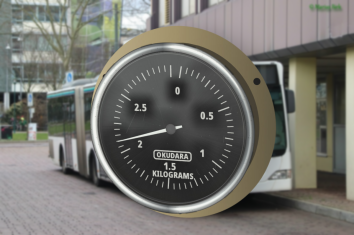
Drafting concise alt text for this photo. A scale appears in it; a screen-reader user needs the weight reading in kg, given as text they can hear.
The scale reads 2.1 kg
